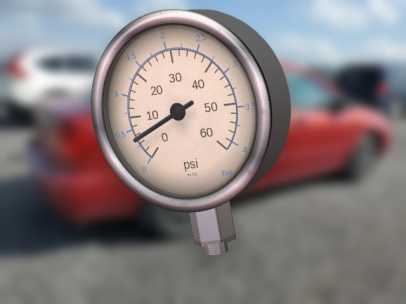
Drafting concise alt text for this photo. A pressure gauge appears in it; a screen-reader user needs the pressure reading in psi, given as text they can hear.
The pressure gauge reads 5 psi
